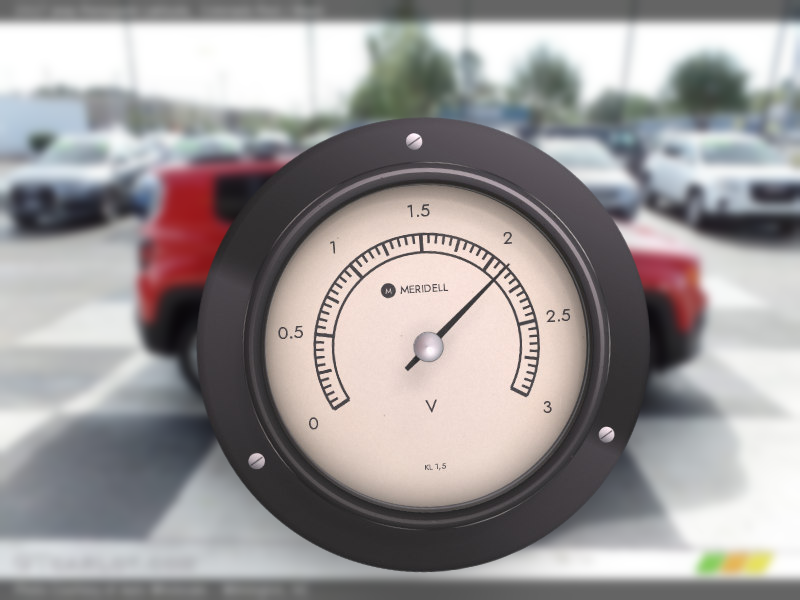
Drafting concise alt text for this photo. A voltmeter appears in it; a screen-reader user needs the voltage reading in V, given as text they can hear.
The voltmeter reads 2.1 V
